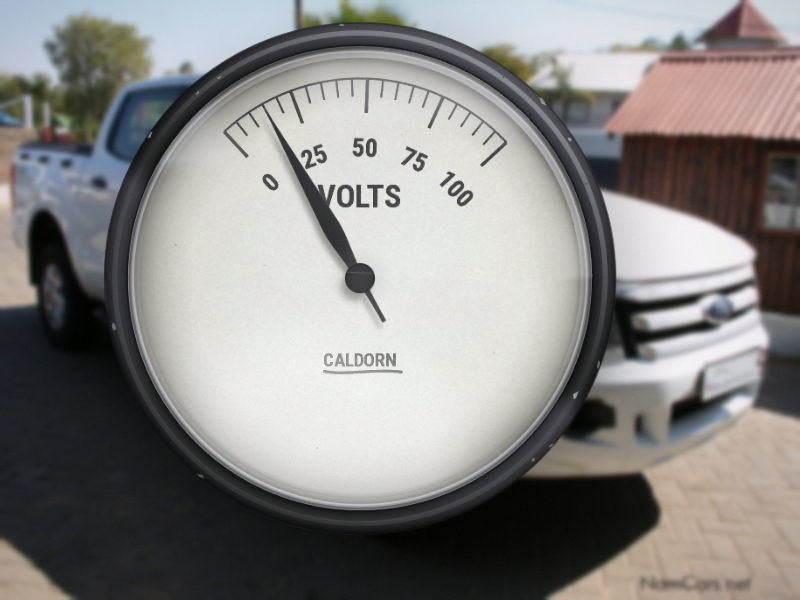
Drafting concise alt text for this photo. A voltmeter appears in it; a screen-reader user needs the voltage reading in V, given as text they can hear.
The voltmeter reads 15 V
